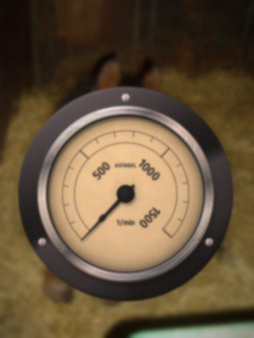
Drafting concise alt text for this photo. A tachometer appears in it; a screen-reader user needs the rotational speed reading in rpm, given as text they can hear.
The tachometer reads 0 rpm
